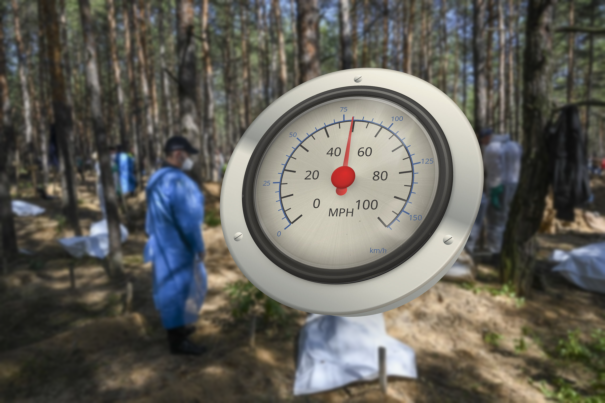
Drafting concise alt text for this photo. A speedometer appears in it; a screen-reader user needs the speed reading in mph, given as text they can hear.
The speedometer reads 50 mph
